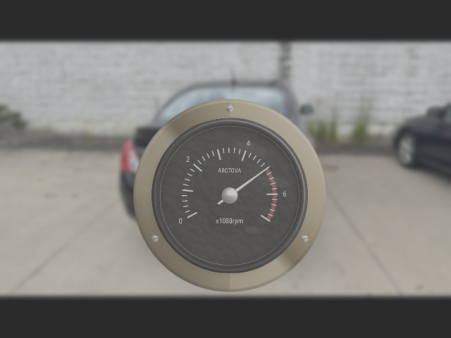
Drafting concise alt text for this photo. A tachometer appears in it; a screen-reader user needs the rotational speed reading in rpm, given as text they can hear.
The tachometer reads 5000 rpm
